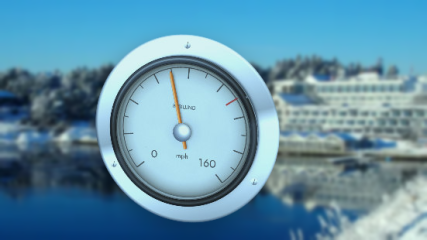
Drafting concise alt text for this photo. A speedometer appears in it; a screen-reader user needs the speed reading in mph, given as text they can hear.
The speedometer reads 70 mph
